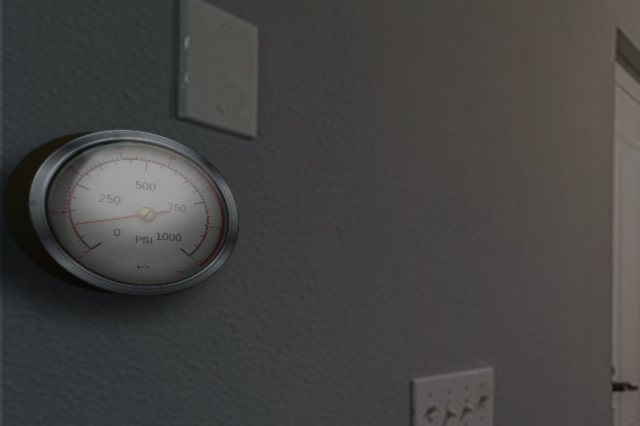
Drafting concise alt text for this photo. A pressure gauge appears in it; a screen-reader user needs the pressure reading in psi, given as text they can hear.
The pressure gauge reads 100 psi
